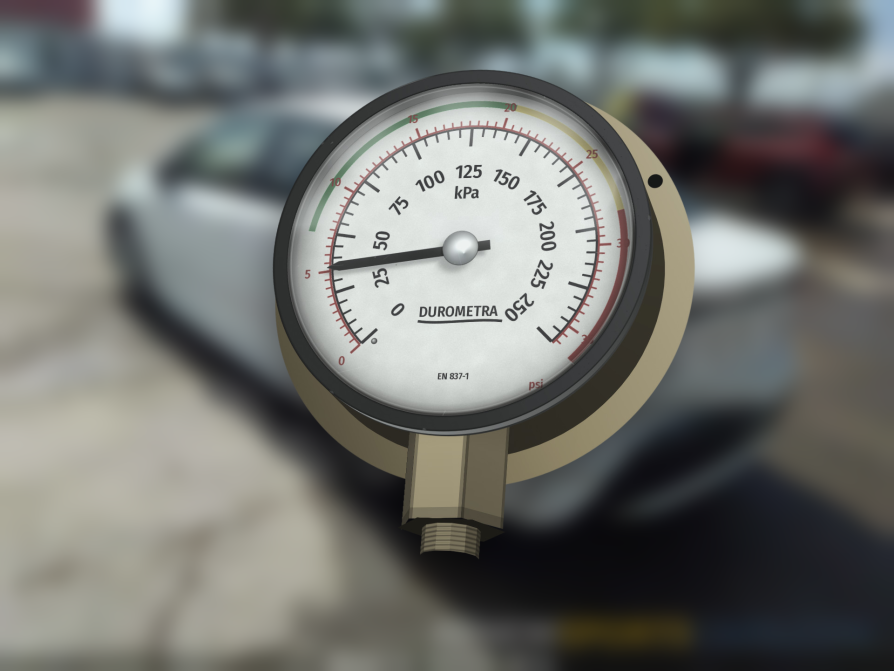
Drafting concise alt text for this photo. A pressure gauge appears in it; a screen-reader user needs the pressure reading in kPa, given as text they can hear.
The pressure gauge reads 35 kPa
